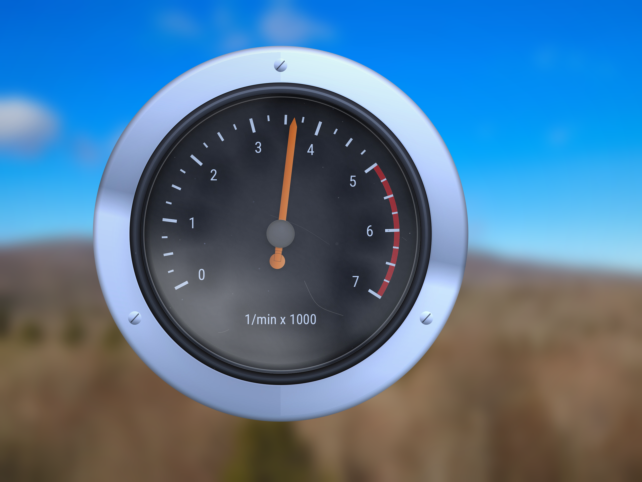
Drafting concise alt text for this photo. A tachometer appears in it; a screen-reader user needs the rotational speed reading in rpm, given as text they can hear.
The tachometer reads 3625 rpm
